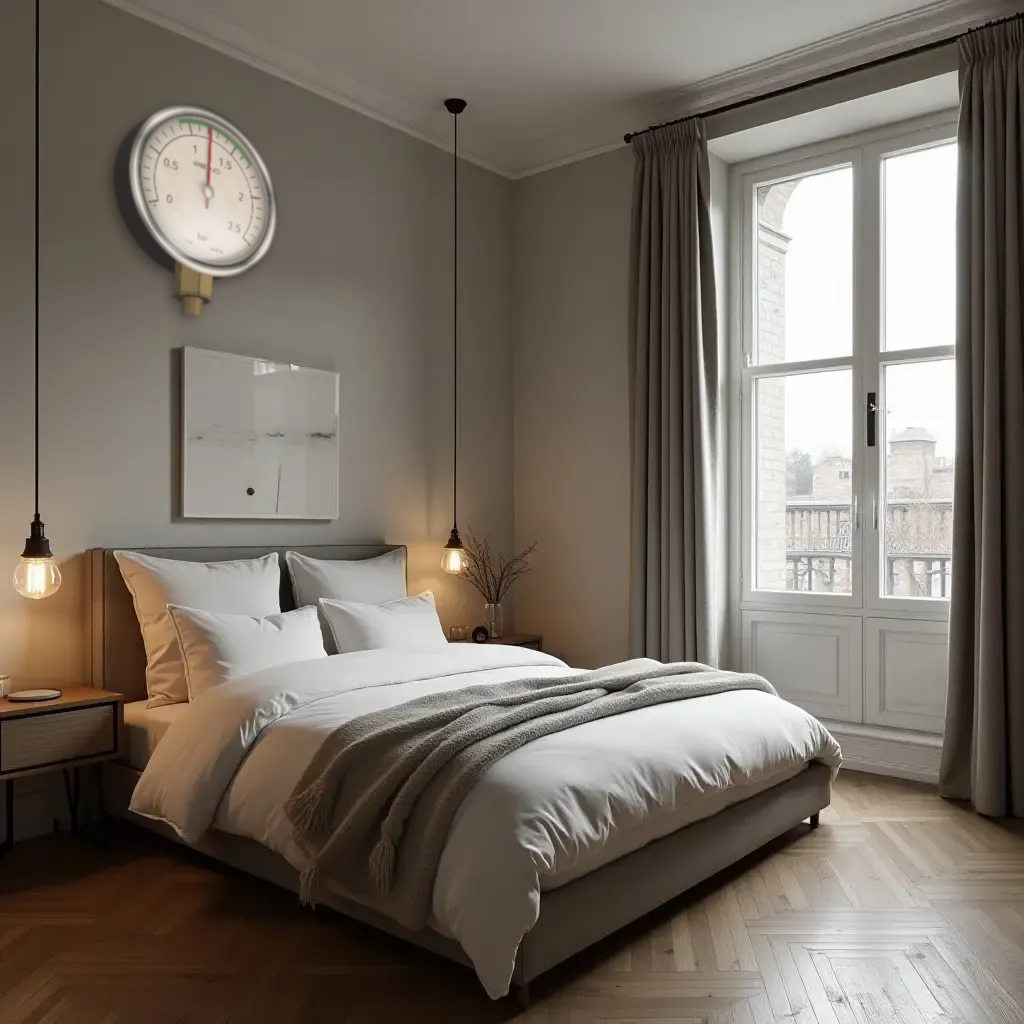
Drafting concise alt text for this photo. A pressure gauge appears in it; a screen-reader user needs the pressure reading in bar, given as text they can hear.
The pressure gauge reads 1.2 bar
